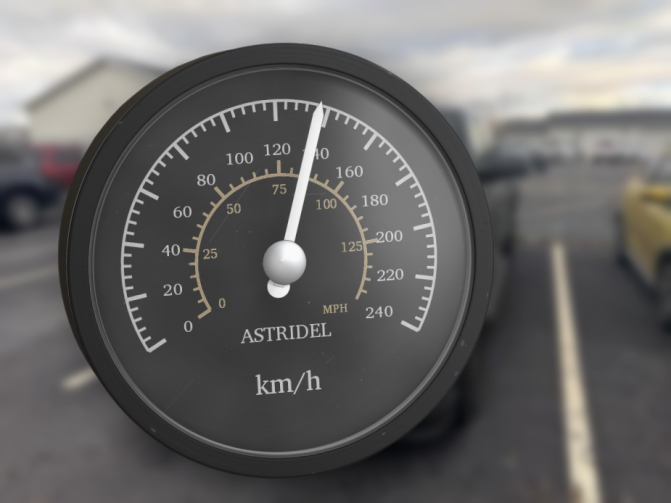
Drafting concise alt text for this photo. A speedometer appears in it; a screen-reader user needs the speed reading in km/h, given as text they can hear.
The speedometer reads 136 km/h
